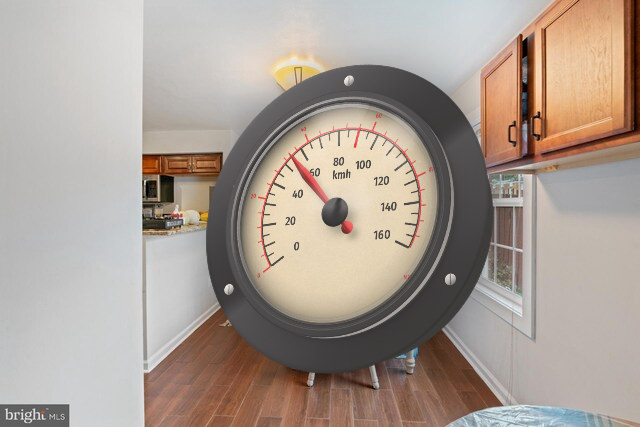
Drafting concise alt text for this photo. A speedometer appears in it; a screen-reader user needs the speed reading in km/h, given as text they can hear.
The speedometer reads 55 km/h
